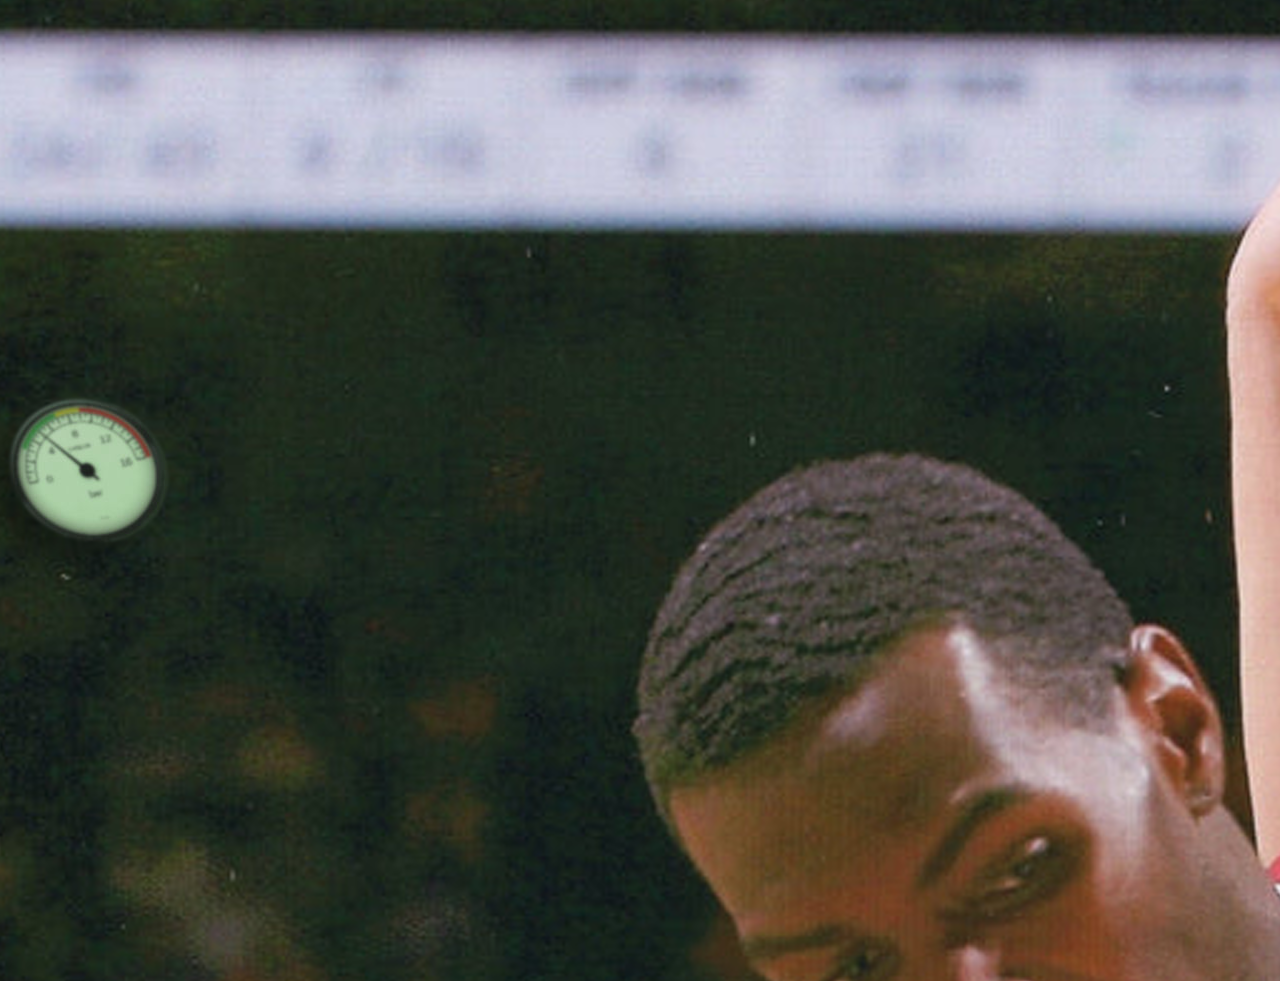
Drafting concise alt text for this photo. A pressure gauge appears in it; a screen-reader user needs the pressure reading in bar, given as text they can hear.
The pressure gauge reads 5 bar
